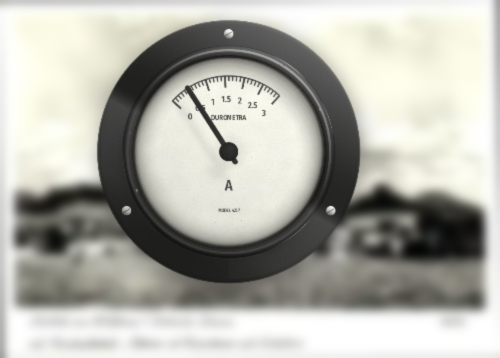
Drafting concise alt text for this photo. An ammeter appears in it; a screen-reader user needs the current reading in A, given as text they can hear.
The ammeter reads 0.5 A
